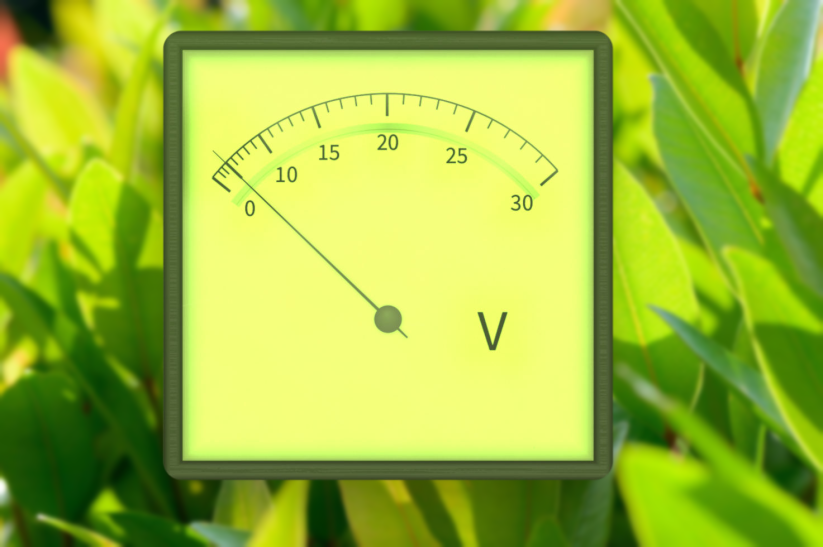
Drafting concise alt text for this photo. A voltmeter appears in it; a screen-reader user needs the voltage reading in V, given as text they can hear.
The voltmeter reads 5 V
